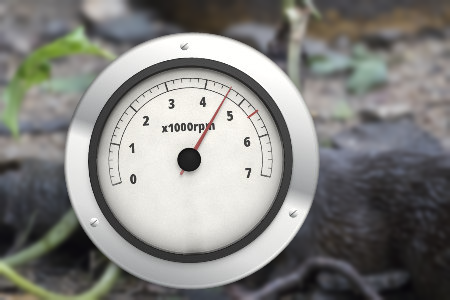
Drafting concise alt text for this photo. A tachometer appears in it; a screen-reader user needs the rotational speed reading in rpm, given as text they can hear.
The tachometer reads 4600 rpm
